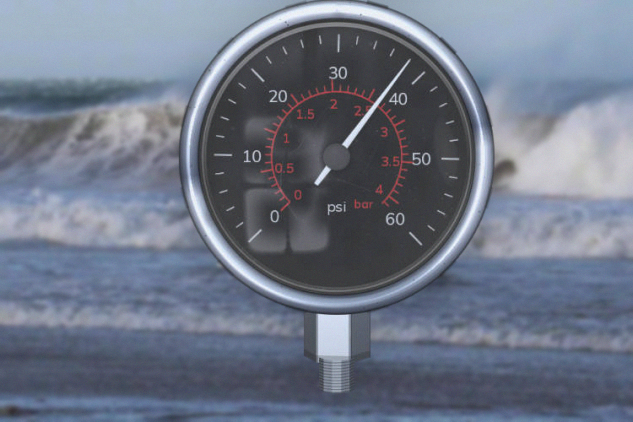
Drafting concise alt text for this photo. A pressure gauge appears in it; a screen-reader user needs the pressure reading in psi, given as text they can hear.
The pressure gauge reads 38 psi
